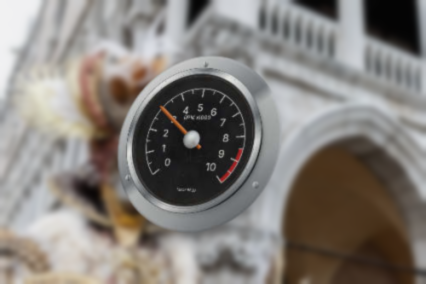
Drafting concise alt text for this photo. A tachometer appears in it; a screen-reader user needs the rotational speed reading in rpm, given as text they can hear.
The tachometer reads 3000 rpm
